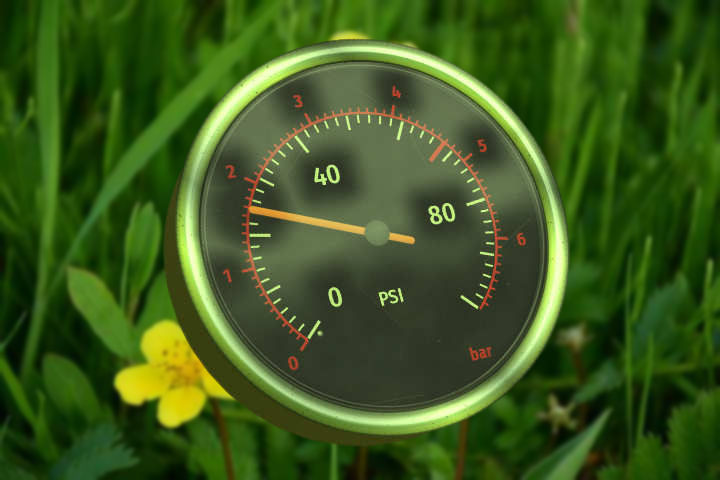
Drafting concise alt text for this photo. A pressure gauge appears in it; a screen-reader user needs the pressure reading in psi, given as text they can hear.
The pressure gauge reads 24 psi
